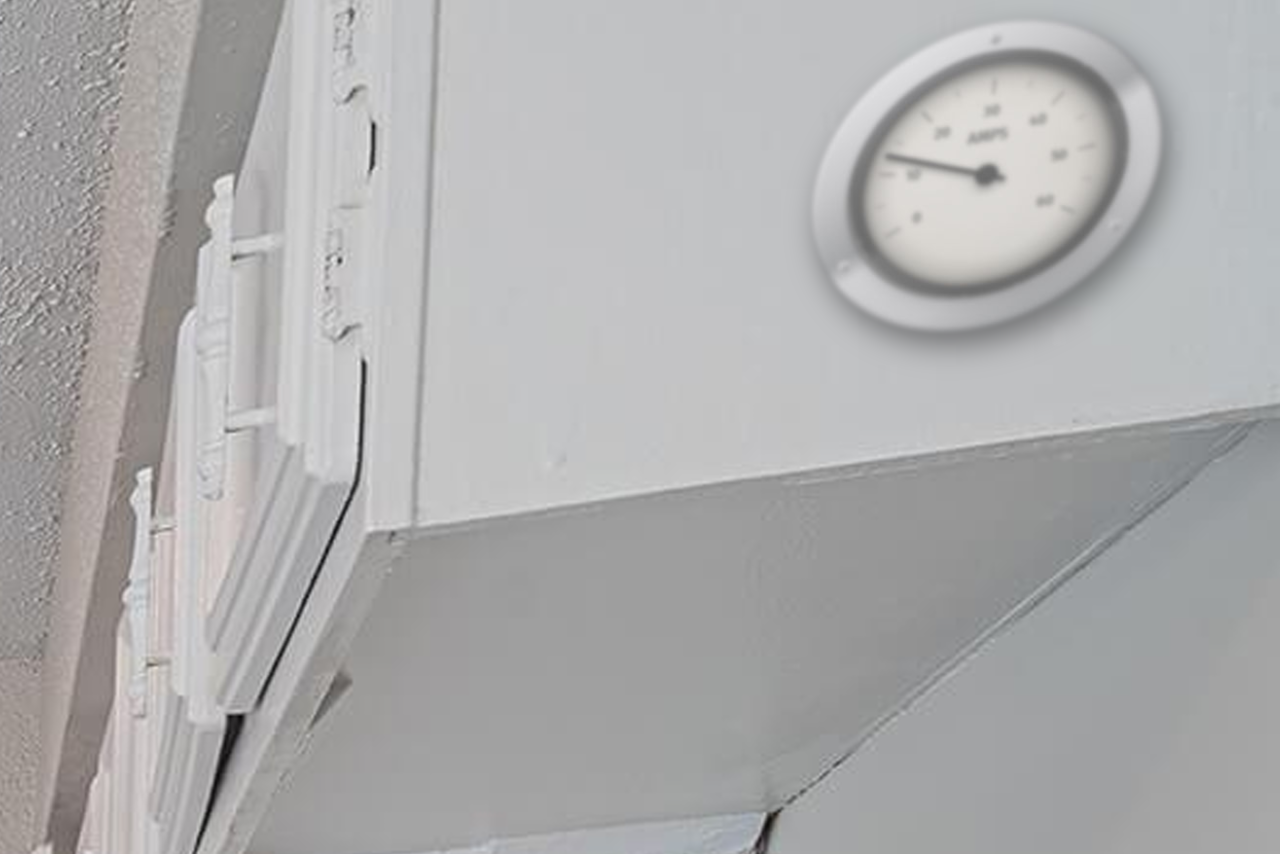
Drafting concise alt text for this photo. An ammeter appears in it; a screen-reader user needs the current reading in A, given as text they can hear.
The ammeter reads 12.5 A
